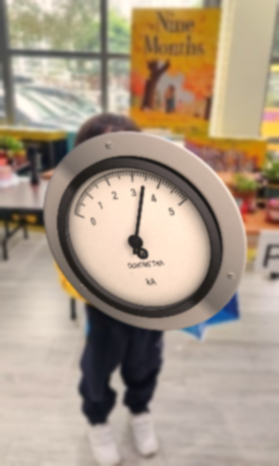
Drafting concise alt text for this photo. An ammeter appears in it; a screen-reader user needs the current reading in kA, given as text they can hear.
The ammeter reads 3.5 kA
